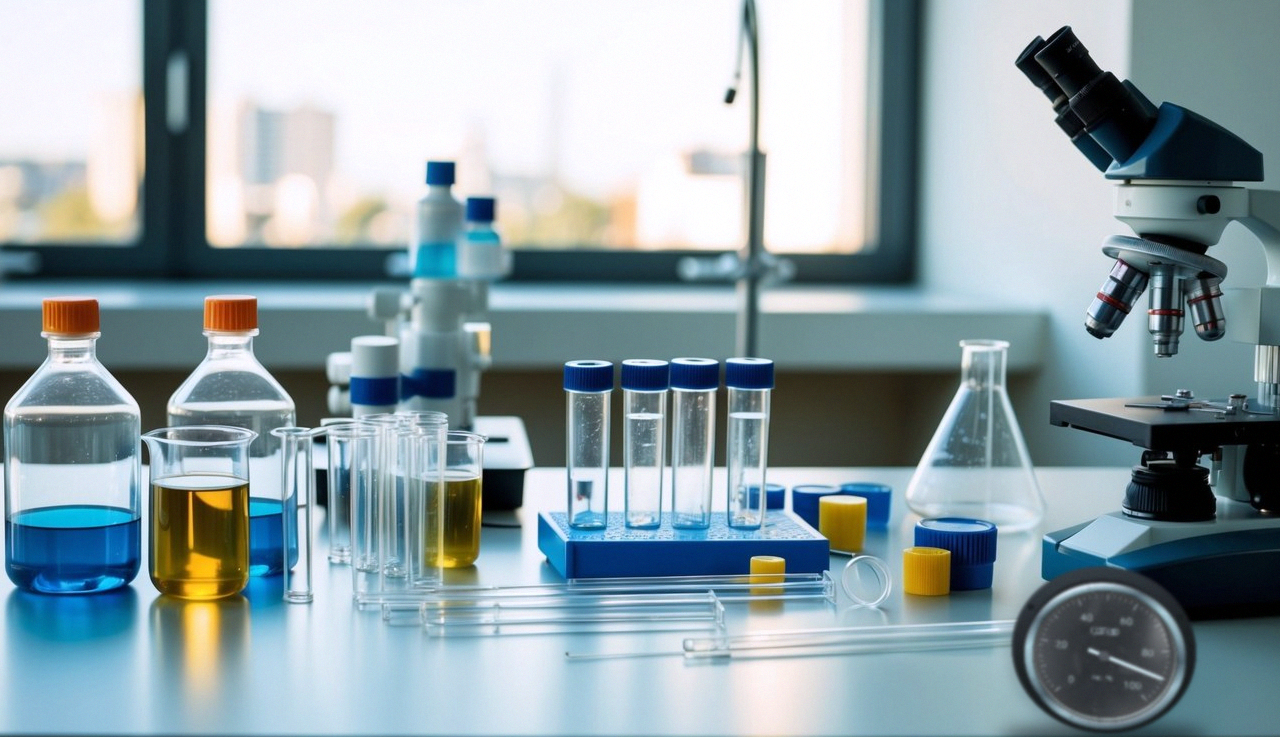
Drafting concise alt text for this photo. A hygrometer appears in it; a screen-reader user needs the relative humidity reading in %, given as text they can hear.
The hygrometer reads 90 %
